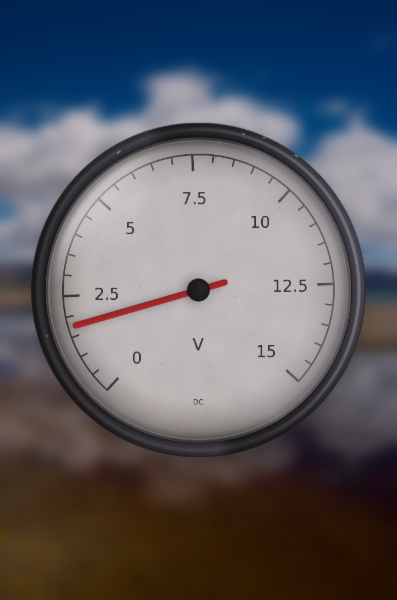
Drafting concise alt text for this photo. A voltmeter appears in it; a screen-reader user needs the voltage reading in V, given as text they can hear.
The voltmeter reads 1.75 V
